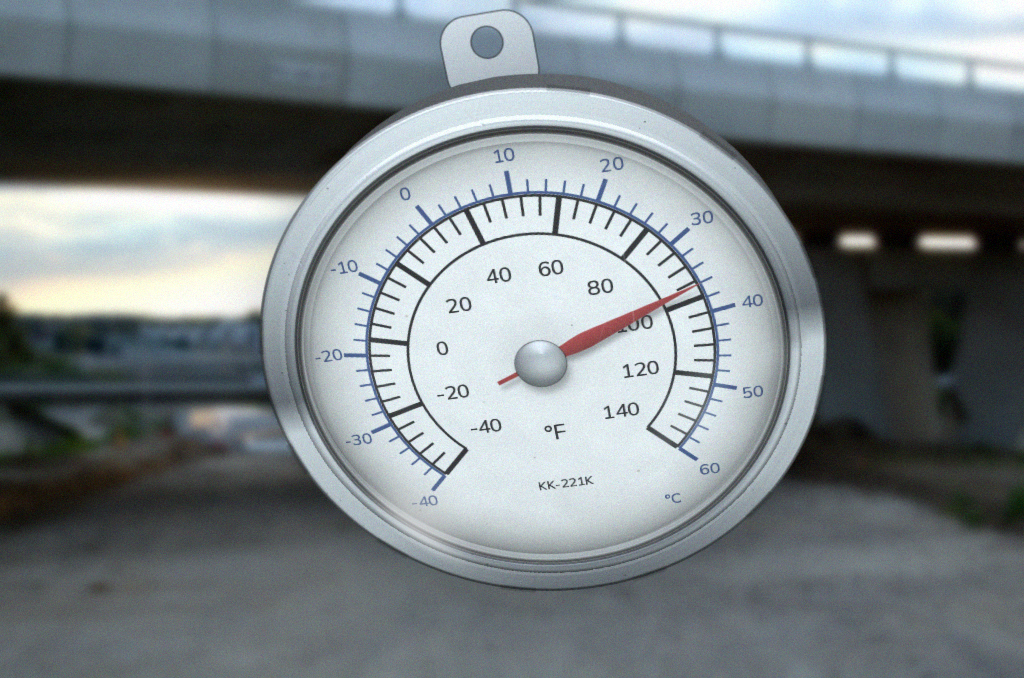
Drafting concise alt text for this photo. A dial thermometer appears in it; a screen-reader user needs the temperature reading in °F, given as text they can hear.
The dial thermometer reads 96 °F
